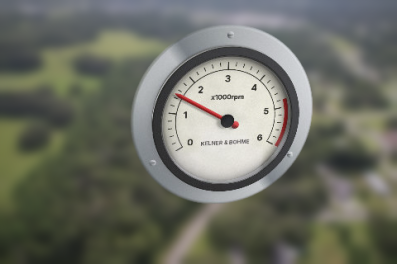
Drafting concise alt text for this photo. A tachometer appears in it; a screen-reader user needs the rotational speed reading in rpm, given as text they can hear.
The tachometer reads 1500 rpm
